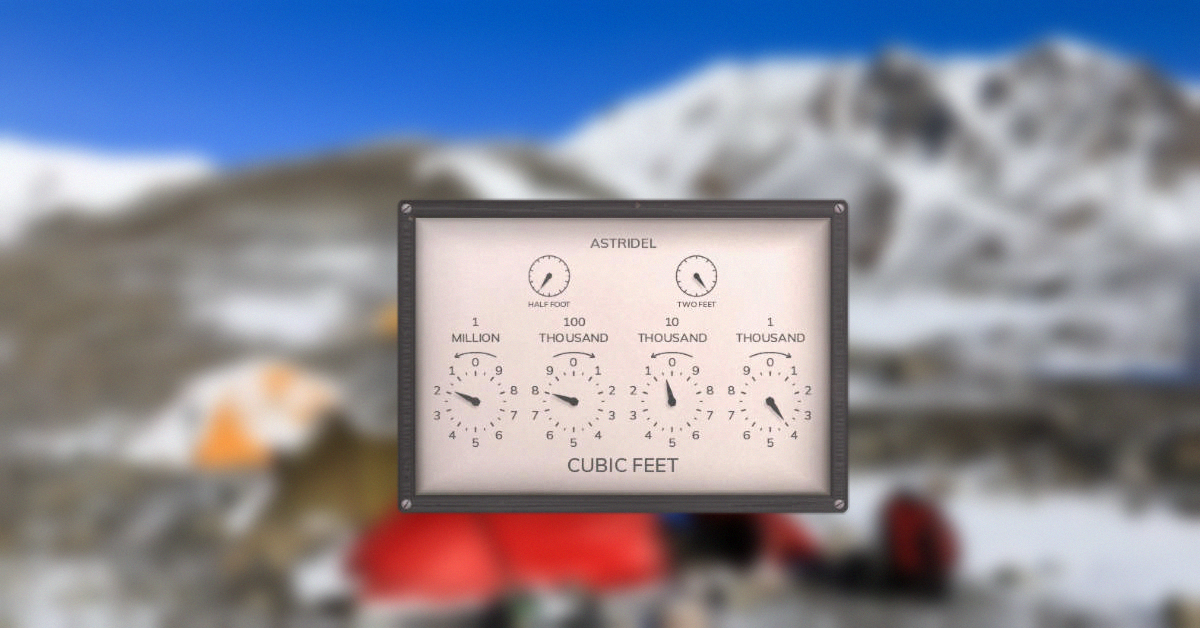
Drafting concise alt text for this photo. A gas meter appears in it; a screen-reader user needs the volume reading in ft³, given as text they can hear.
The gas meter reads 180400 ft³
